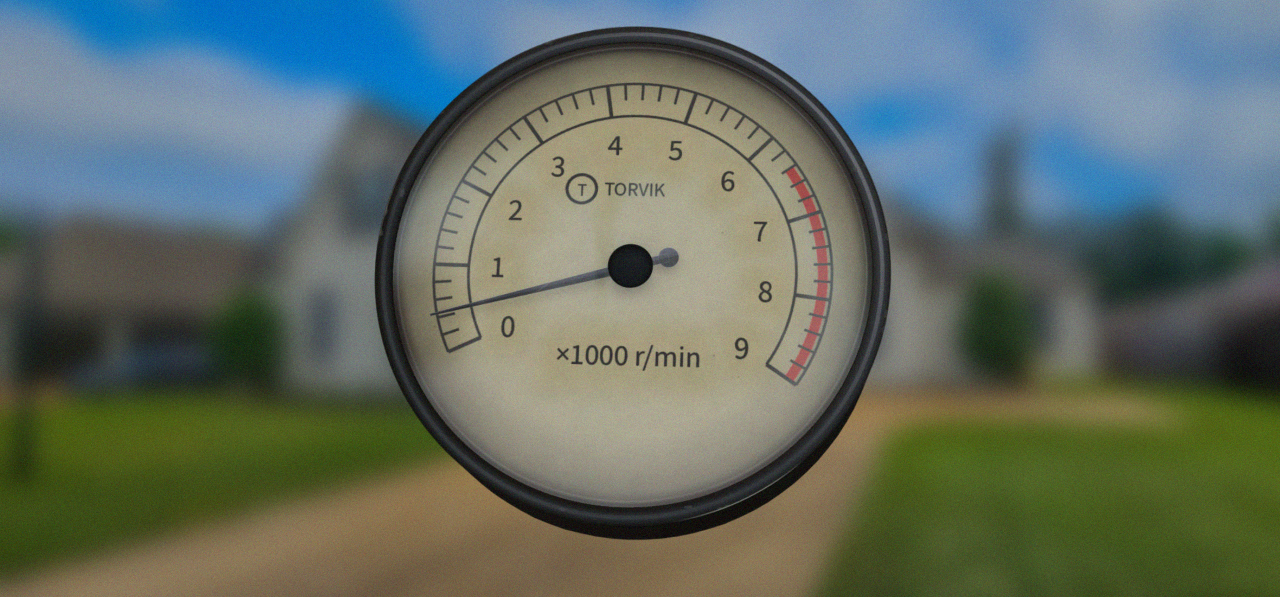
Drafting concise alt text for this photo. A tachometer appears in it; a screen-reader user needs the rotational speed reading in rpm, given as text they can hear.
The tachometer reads 400 rpm
